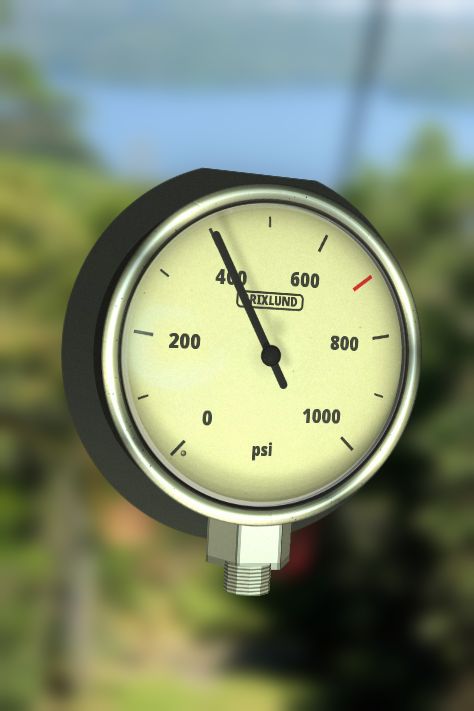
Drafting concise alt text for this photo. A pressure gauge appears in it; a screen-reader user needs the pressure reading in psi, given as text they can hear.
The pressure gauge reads 400 psi
